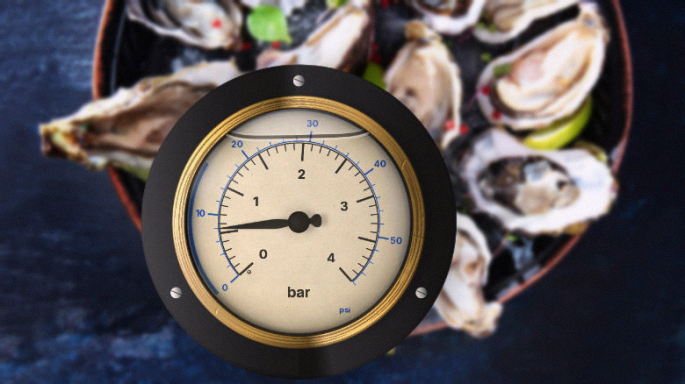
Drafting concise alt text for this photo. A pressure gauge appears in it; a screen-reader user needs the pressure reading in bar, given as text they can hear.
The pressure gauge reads 0.55 bar
